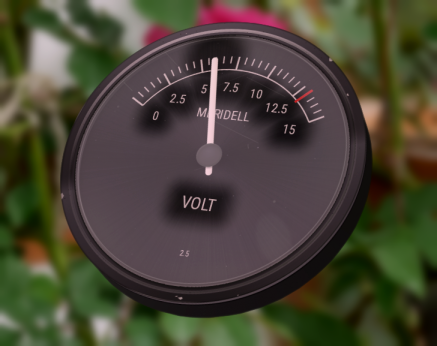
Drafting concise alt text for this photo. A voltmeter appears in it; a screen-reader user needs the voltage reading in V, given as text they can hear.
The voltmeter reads 6 V
